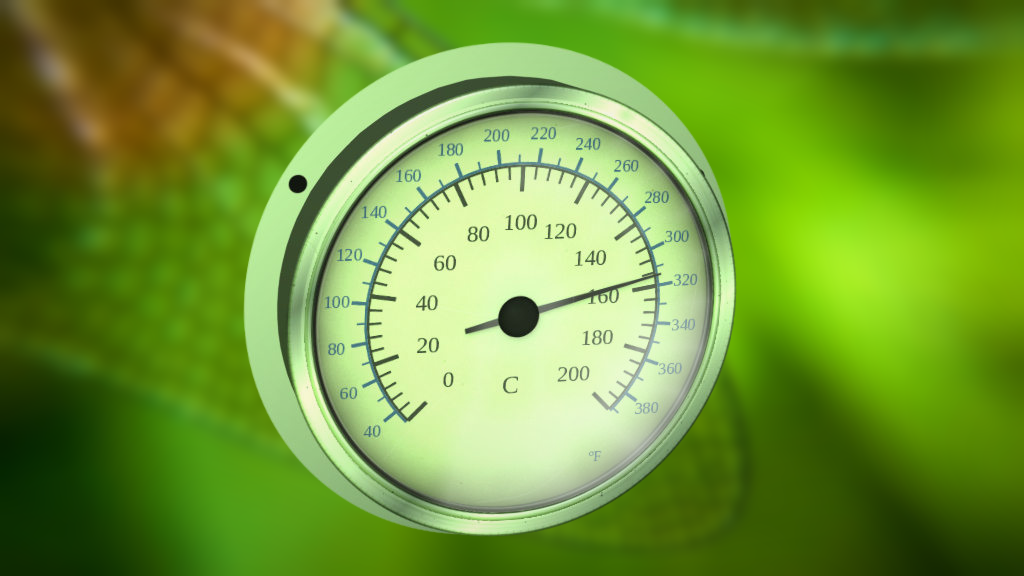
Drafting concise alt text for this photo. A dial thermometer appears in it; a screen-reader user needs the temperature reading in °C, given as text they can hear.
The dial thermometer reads 156 °C
